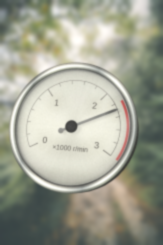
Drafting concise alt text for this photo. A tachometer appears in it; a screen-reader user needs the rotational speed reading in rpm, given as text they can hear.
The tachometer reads 2300 rpm
